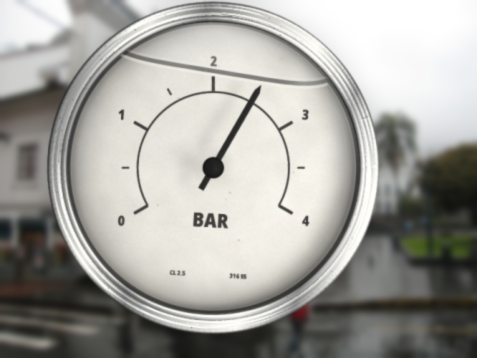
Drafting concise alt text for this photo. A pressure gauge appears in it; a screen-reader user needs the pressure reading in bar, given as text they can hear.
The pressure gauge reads 2.5 bar
